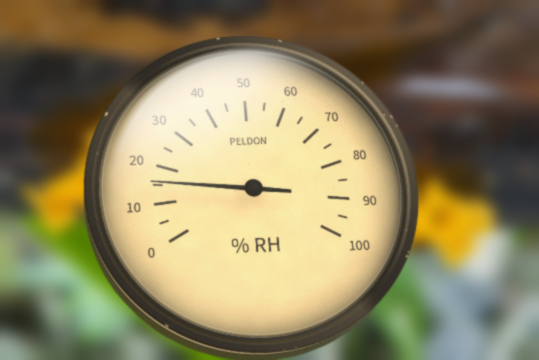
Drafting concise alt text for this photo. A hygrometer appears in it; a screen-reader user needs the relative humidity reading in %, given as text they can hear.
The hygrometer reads 15 %
